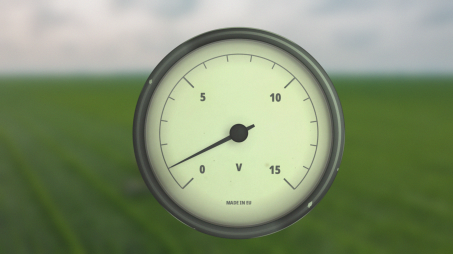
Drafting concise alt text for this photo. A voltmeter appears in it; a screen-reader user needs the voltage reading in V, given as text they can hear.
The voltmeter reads 1 V
